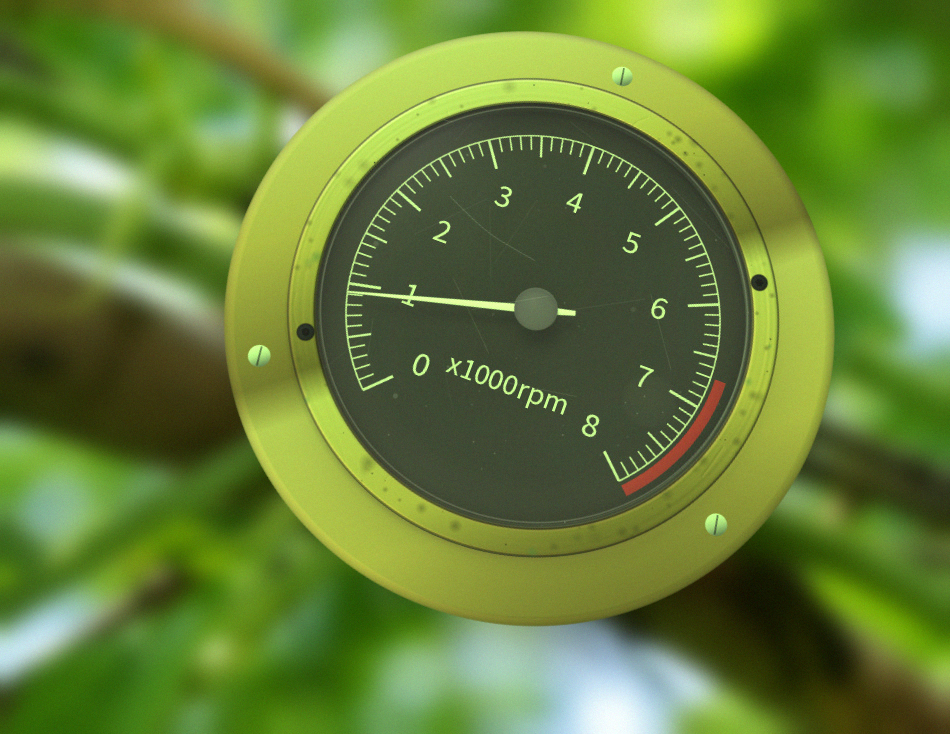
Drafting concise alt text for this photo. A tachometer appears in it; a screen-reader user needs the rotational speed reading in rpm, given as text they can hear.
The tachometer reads 900 rpm
